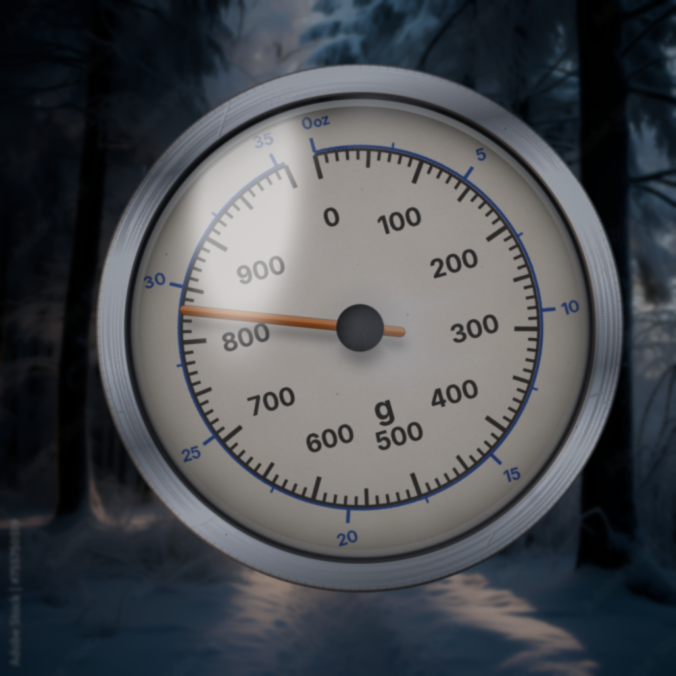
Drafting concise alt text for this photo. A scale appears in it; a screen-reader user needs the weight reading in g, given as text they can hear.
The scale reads 830 g
